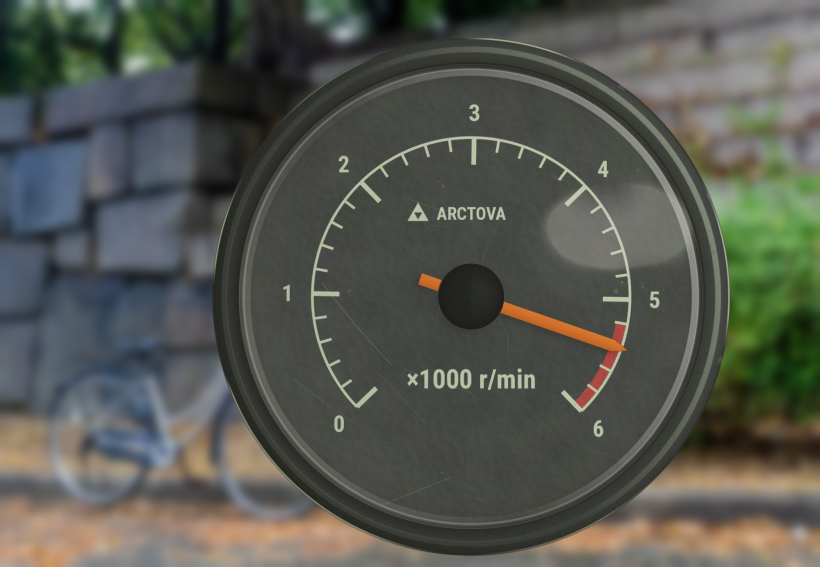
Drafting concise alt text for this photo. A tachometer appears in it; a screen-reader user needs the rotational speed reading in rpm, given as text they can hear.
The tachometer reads 5400 rpm
